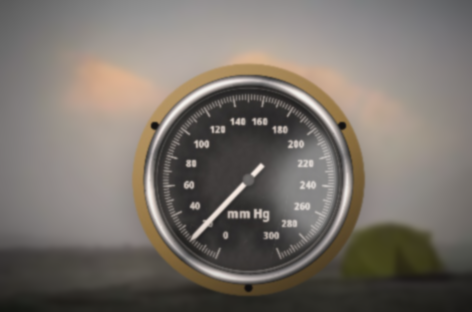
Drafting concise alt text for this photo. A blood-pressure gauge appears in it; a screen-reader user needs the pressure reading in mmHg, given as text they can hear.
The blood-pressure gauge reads 20 mmHg
